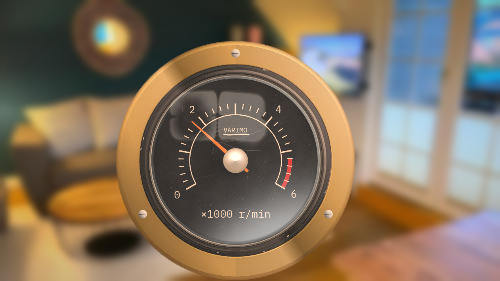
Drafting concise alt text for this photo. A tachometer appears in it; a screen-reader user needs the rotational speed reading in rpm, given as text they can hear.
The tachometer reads 1800 rpm
